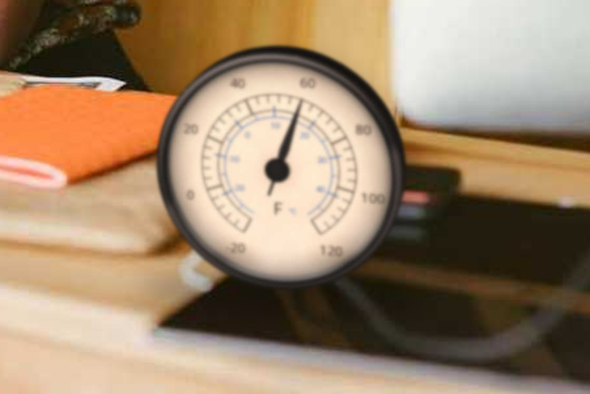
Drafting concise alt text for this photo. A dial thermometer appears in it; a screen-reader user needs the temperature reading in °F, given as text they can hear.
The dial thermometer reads 60 °F
